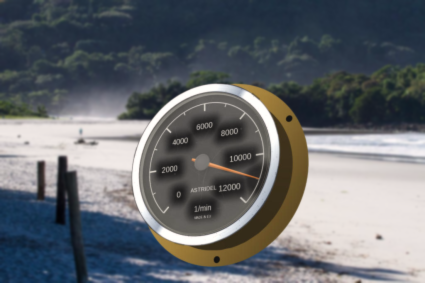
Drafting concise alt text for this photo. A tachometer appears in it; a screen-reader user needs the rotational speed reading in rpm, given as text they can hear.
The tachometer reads 11000 rpm
